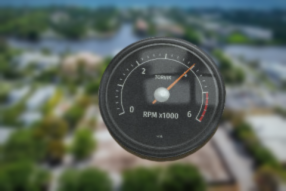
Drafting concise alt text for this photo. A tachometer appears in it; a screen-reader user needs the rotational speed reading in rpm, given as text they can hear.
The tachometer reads 4000 rpm
